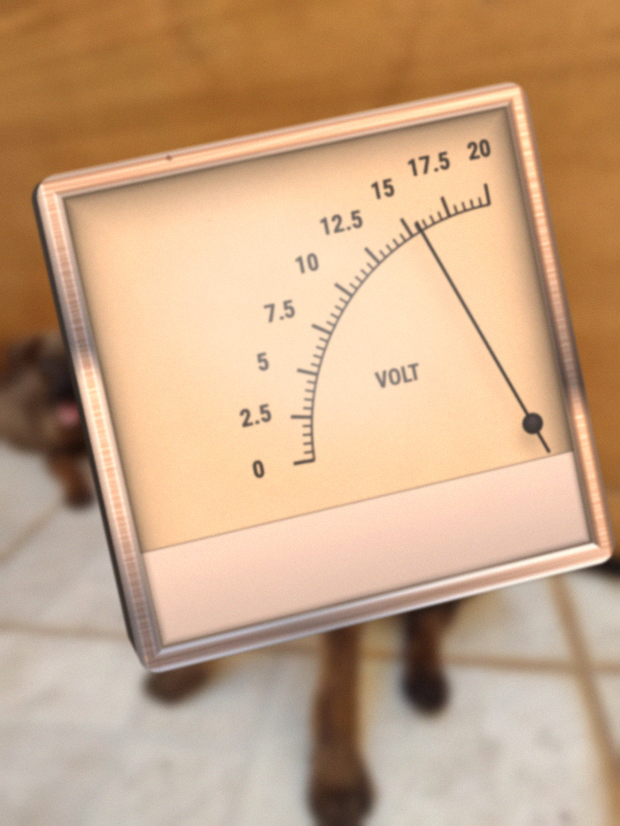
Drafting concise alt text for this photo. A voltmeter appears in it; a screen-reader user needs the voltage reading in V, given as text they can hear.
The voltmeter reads 15.5 V
